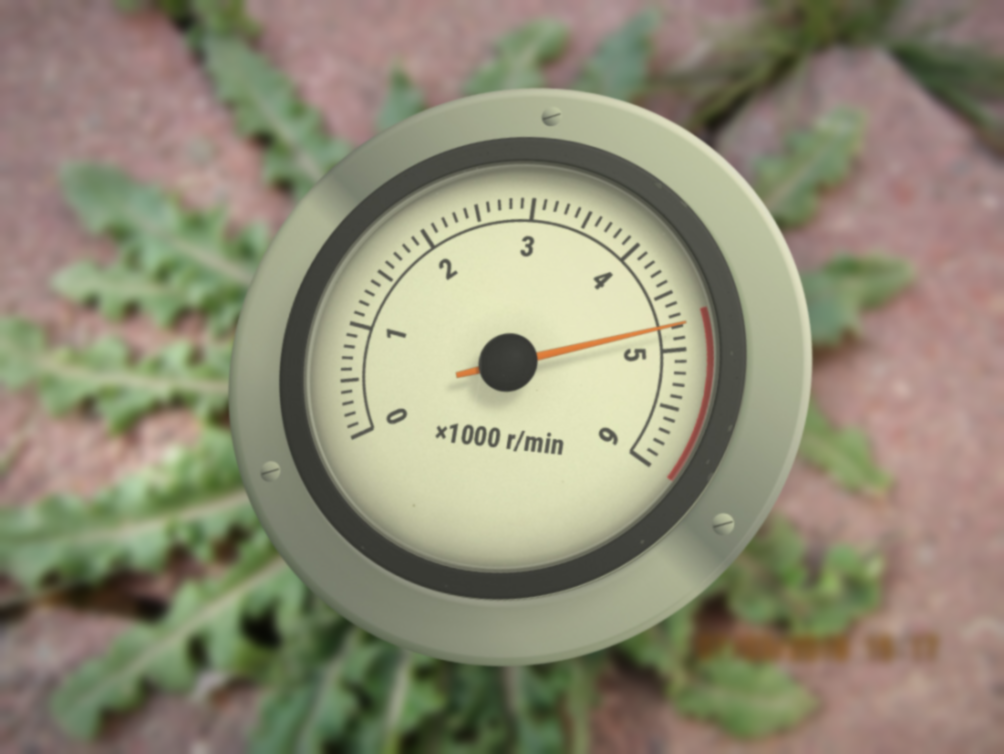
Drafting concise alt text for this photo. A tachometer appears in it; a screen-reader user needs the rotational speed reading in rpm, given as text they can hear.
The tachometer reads 4800 rpm
